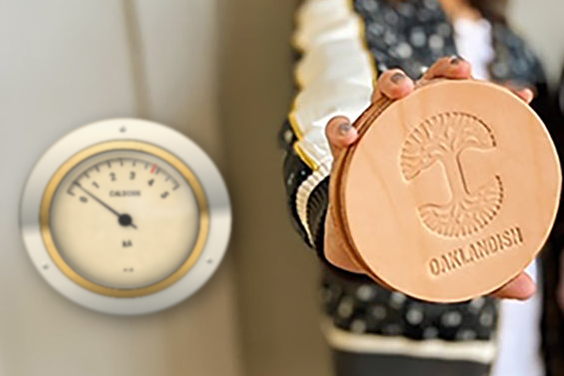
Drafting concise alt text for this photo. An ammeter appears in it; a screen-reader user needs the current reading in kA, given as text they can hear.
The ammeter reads 0.5 kA
